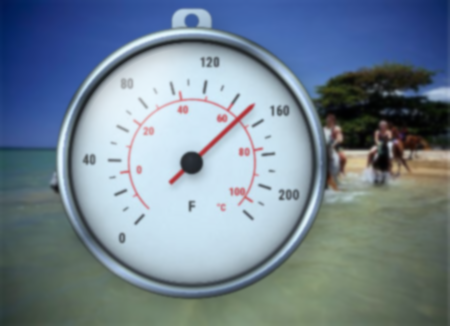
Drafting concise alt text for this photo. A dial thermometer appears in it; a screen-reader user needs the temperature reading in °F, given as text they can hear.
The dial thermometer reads 150 °F
